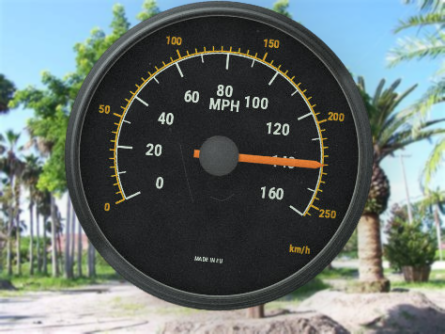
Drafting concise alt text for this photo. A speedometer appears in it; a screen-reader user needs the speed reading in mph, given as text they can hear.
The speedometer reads 140 mph
